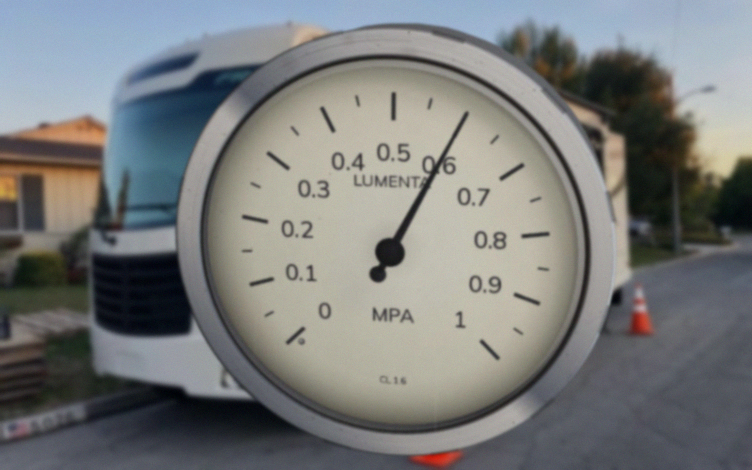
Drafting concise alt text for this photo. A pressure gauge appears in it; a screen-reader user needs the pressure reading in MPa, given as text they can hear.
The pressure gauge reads 0.6 MPa
